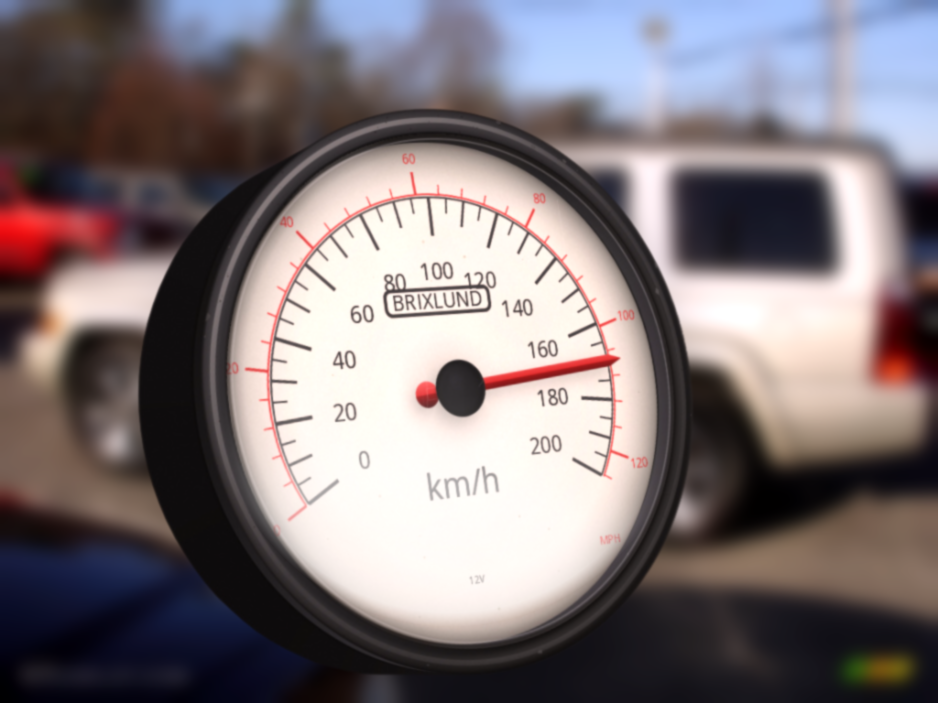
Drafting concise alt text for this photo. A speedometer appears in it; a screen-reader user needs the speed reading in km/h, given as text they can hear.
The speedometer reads 170 km/h
